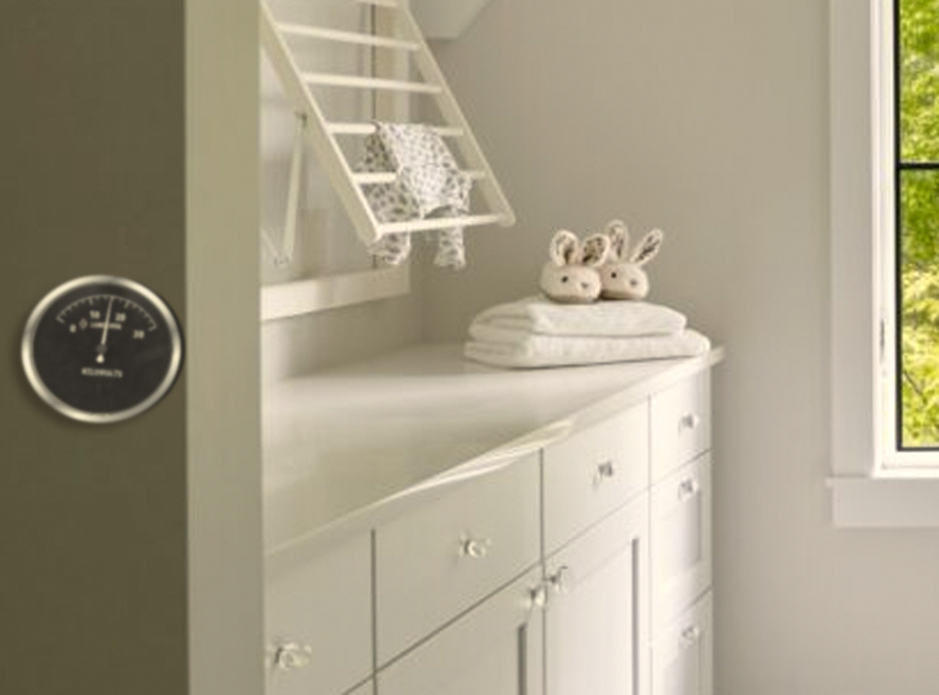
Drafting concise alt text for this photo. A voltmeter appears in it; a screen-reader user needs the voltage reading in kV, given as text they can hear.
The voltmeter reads 16 kV
